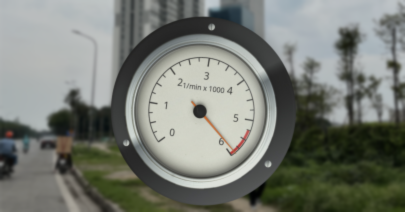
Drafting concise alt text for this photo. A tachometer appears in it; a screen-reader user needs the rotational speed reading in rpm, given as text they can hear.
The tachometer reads 5875 rpm
